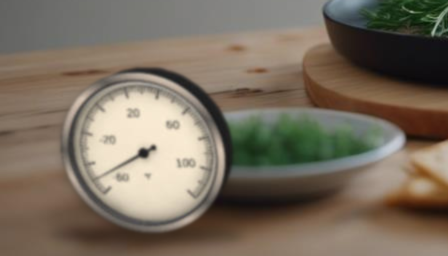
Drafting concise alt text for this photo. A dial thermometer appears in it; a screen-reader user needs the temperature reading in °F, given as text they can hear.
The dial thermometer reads -50 °F
